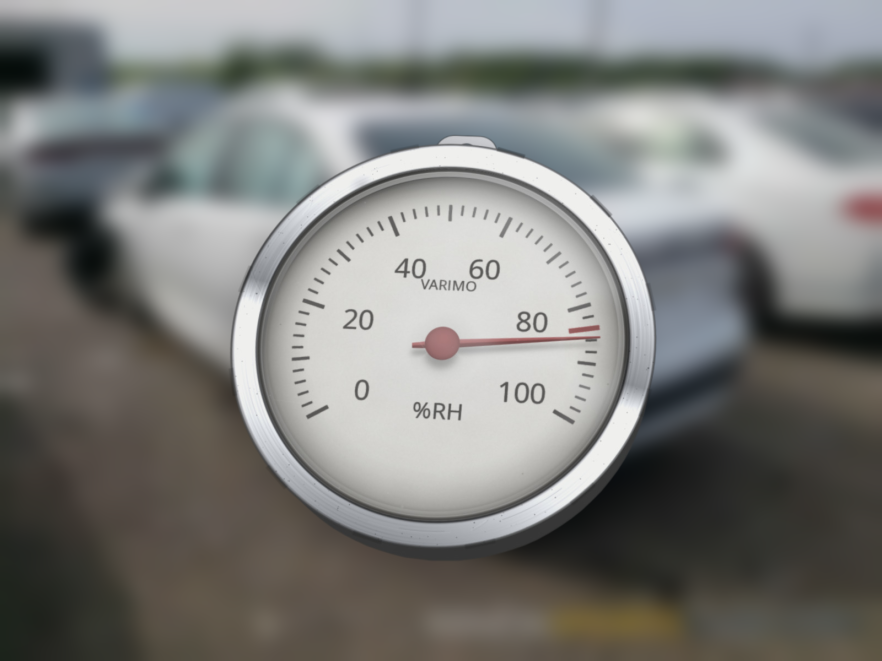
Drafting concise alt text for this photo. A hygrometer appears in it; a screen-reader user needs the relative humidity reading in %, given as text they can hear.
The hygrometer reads 86 %
